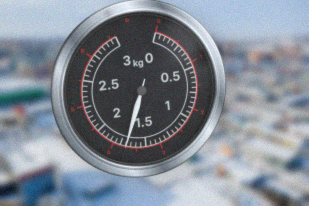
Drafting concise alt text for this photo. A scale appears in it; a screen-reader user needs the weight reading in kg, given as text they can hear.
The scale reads 1.7 kg
